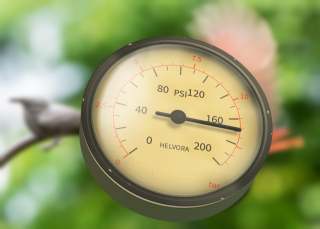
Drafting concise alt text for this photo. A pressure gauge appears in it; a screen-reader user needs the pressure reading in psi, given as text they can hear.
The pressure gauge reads 170 psi
